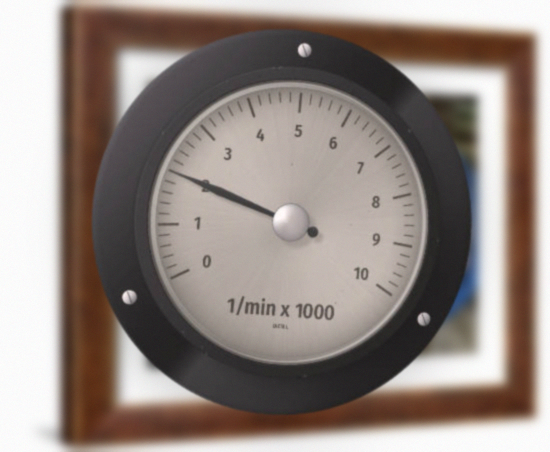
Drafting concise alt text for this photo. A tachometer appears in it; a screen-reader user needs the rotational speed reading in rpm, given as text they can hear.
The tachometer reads 2000 rpm
